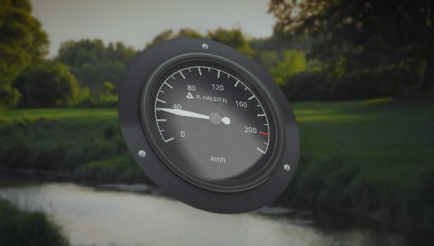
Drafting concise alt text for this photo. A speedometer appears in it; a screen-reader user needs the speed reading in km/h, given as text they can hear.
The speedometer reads 30 km/h
